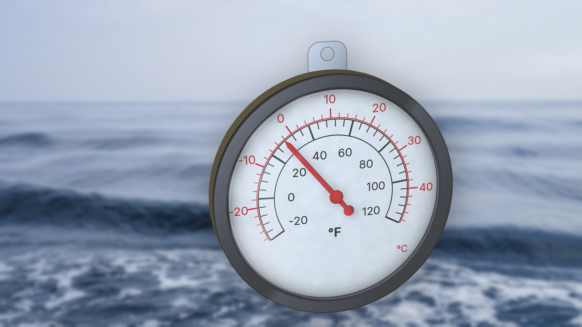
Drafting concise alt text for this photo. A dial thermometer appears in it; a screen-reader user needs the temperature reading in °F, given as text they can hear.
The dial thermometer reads 28 °F
